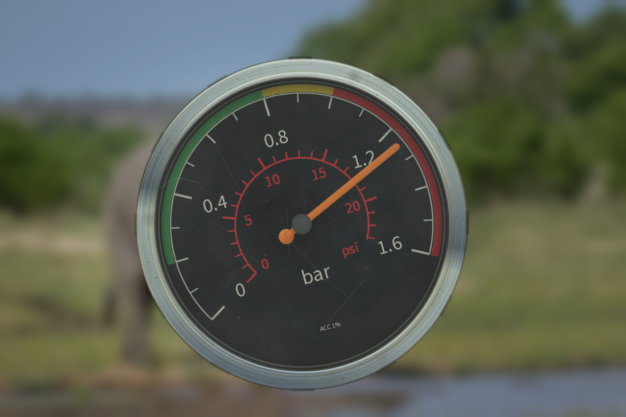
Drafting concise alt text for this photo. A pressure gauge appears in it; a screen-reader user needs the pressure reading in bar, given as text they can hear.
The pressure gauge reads 1.25 bar
